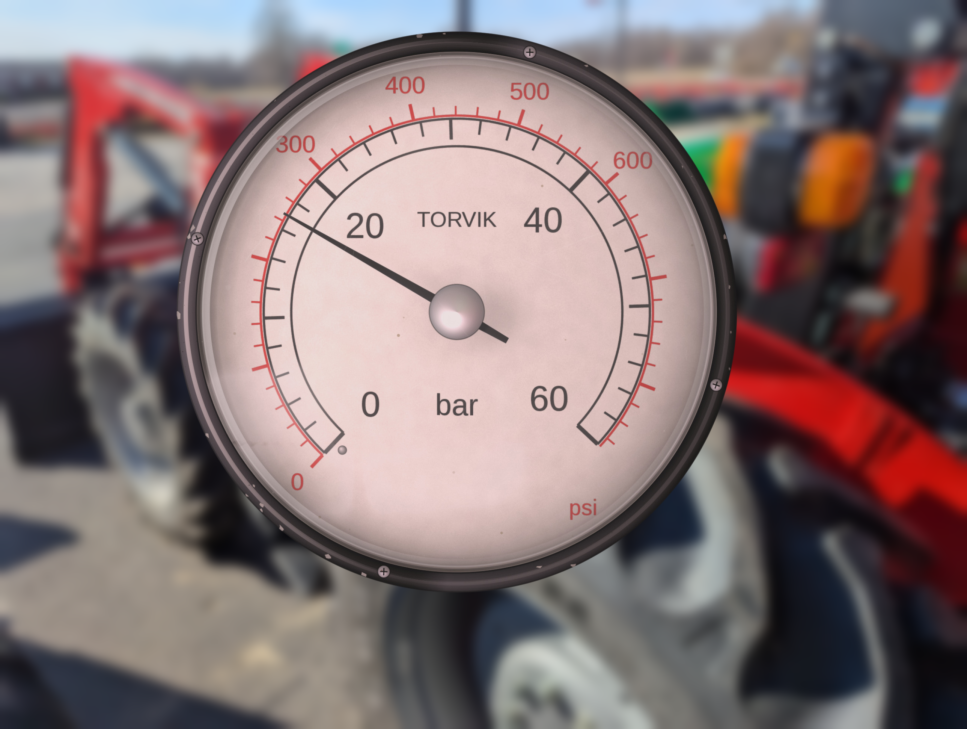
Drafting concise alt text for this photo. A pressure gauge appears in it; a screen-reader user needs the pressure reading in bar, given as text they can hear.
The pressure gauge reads 17 bar
